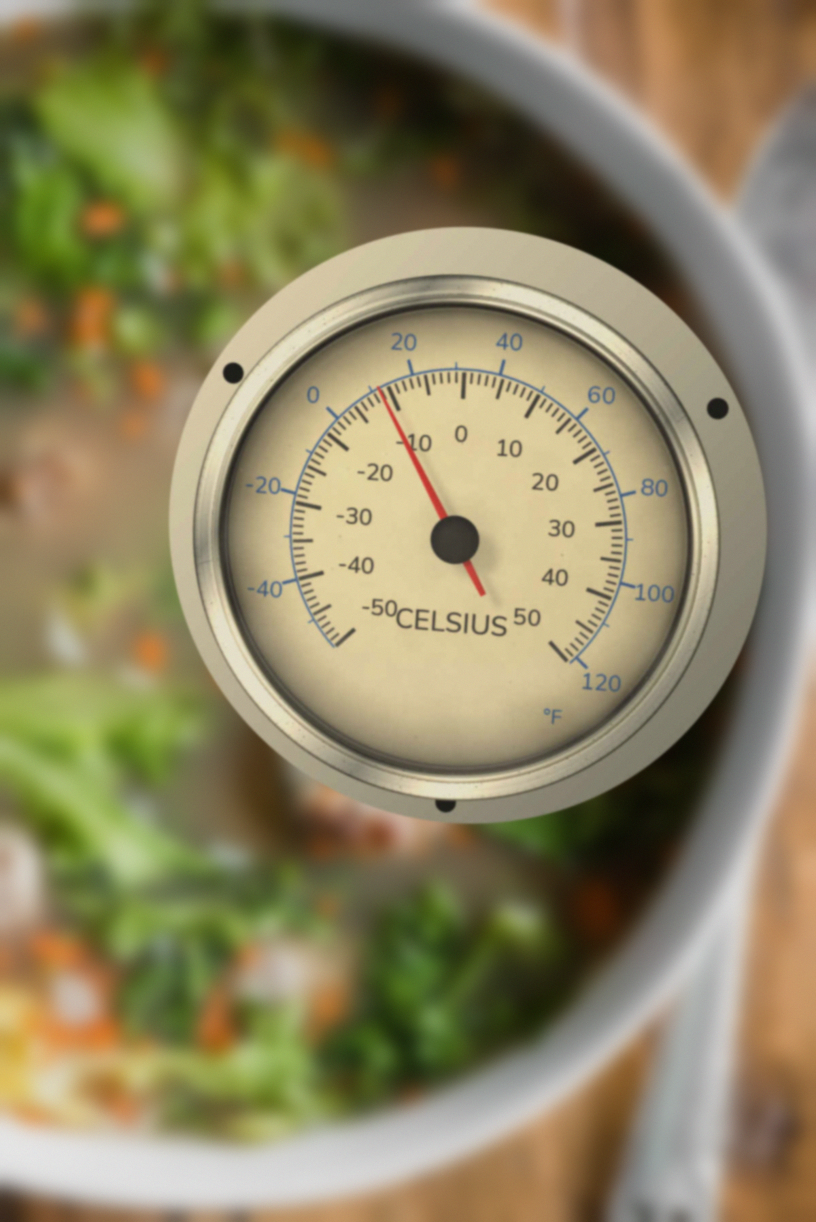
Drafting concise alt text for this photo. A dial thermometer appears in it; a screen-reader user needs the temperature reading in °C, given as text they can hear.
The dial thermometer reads -11 °C
